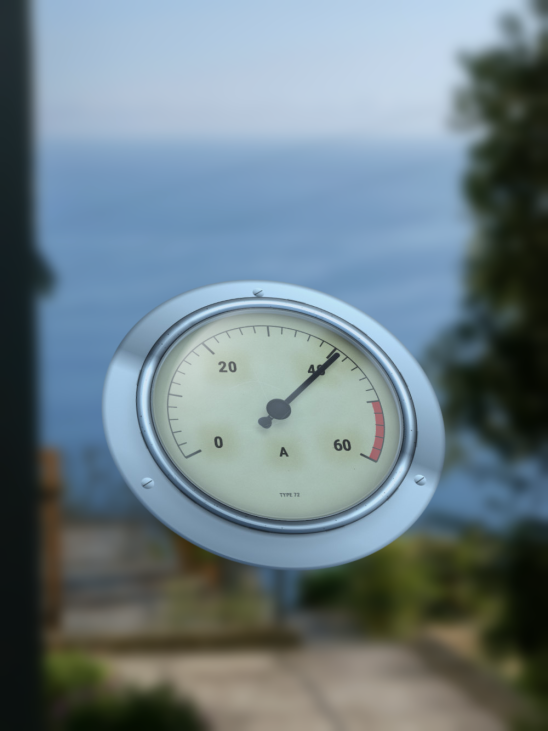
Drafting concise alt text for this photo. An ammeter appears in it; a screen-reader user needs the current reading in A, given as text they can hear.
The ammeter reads 41 A
